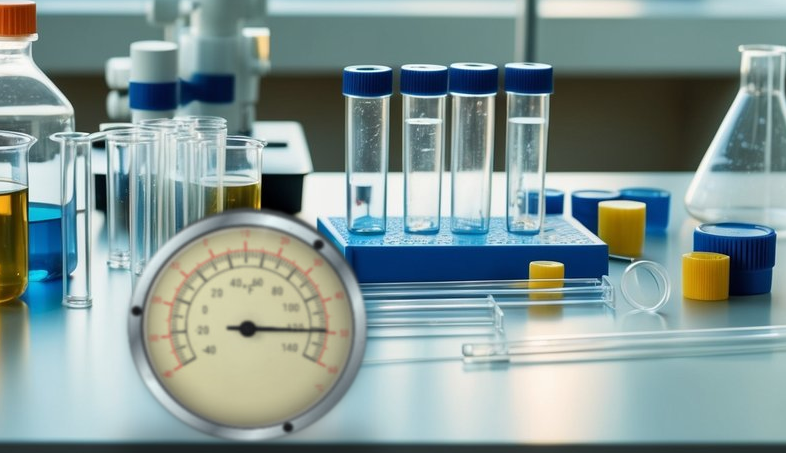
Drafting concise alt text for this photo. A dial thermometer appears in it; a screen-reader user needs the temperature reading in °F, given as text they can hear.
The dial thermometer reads 120 °F
